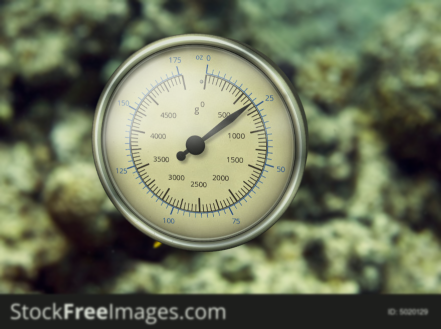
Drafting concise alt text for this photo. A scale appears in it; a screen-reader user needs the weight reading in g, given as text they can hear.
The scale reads 650 g
